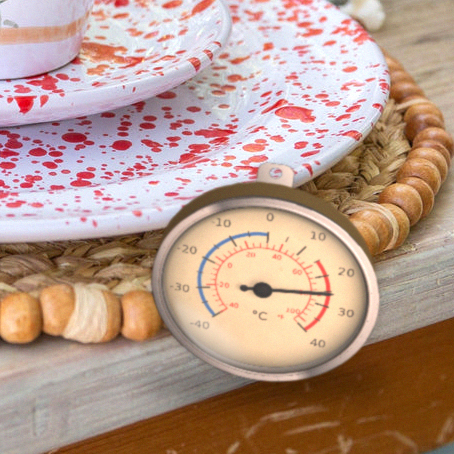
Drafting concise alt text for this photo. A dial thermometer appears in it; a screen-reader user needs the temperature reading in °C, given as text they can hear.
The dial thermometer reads 25 °C
